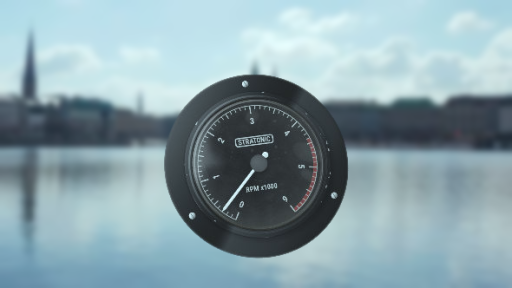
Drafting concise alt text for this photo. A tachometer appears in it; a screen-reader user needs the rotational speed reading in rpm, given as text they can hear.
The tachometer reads 300 rpm
